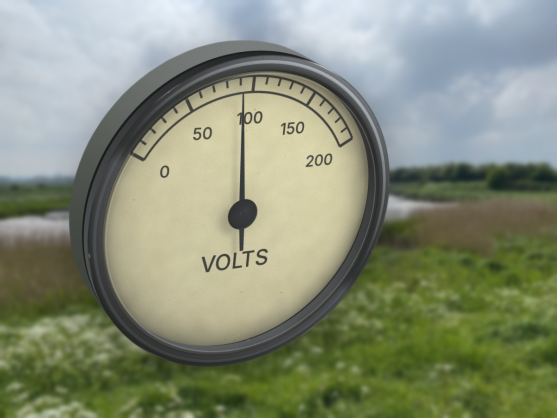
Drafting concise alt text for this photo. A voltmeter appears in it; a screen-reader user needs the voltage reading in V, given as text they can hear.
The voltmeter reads 90 V
